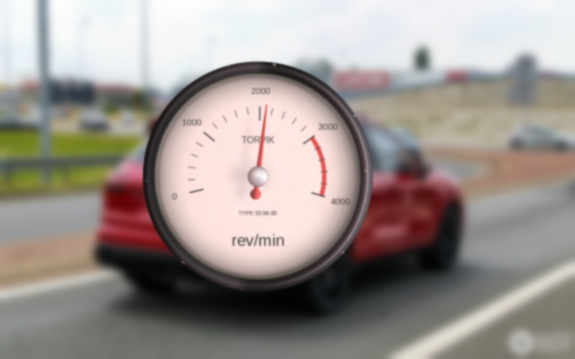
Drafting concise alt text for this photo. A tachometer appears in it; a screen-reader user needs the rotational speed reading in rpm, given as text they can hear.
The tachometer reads 2100 rpm
